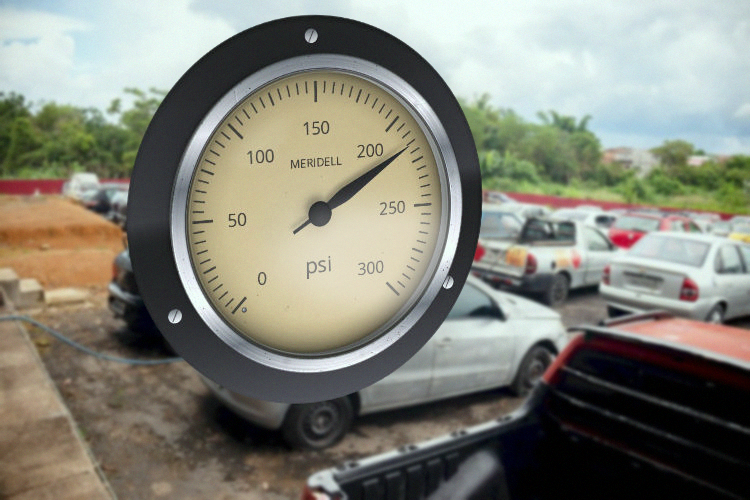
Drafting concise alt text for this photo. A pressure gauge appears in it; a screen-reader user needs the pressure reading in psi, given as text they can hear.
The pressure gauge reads 215 psi
